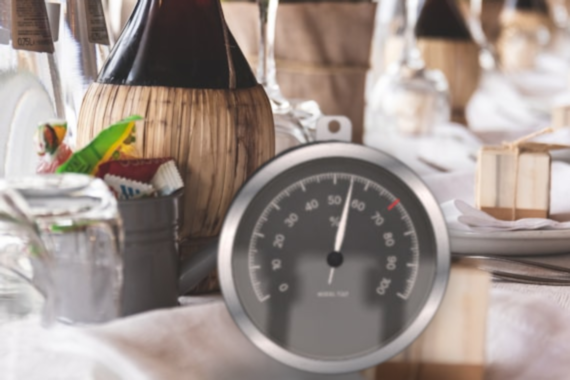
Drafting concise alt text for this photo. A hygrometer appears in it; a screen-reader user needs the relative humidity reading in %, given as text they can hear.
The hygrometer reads 55 %
